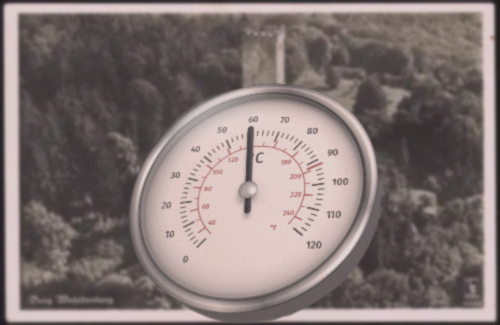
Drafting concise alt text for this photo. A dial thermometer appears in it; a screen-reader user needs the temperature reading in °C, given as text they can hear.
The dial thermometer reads 60 °C
